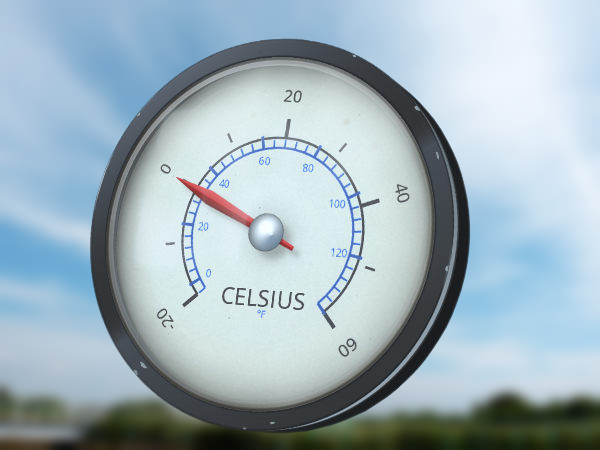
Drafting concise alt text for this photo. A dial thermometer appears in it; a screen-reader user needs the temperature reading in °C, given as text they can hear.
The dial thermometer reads 0 °C
